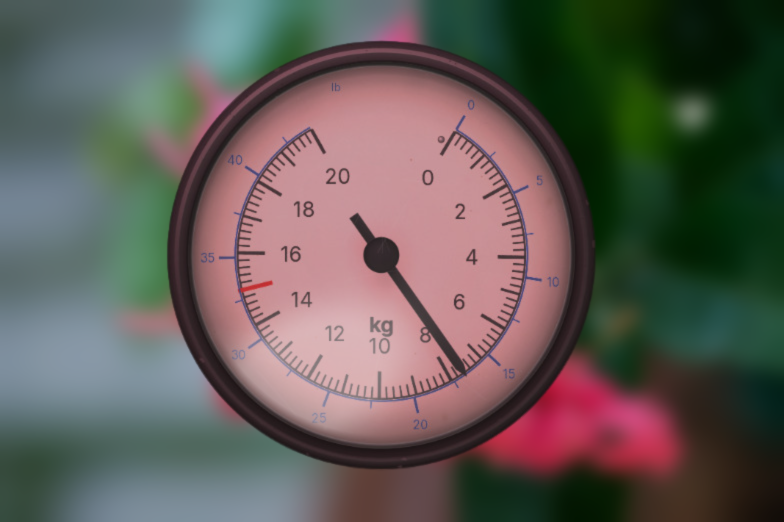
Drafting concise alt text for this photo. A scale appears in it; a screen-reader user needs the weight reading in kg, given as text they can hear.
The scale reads 7.6 kg
